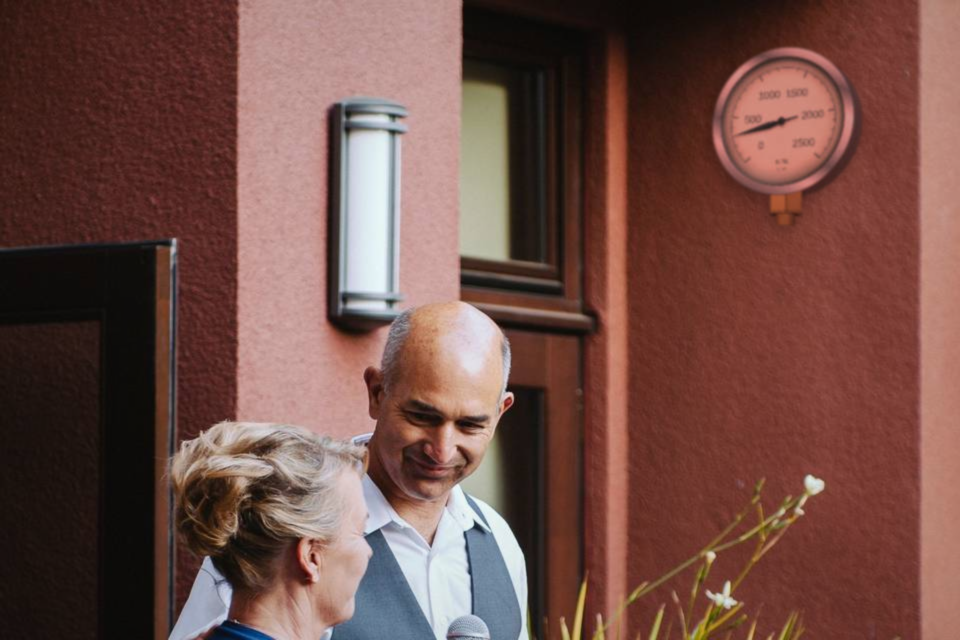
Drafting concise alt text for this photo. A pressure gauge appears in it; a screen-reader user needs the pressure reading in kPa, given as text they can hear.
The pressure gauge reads 300 kPa
